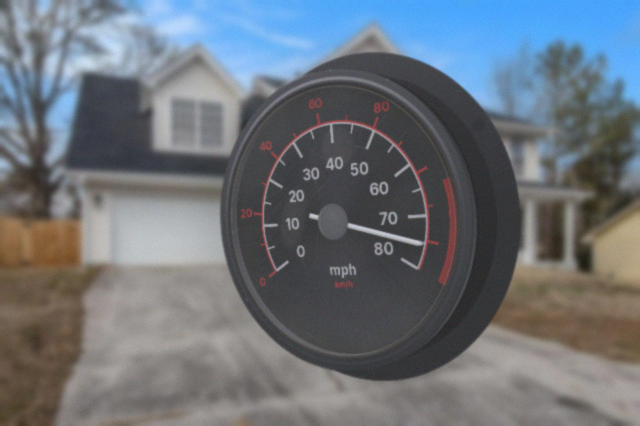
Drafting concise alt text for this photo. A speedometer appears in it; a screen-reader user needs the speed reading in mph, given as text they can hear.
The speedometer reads 75 mph
